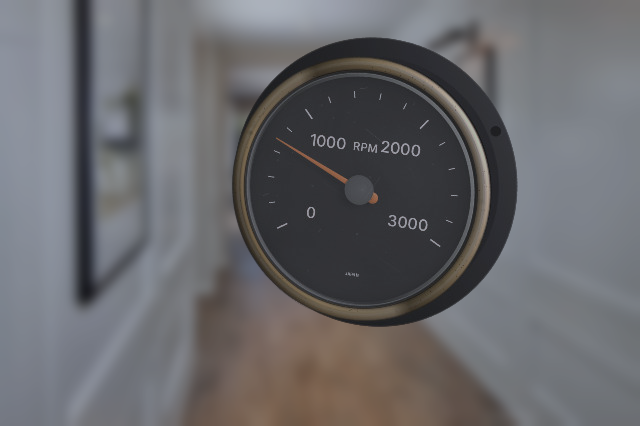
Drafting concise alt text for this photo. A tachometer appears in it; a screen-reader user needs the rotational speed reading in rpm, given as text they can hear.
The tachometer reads 700 rpm
